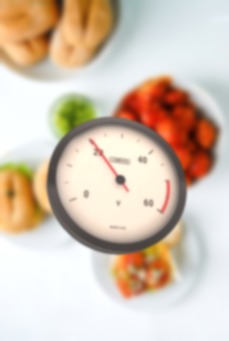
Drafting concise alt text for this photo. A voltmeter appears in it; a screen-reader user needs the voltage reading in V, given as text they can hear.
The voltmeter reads 20 V
